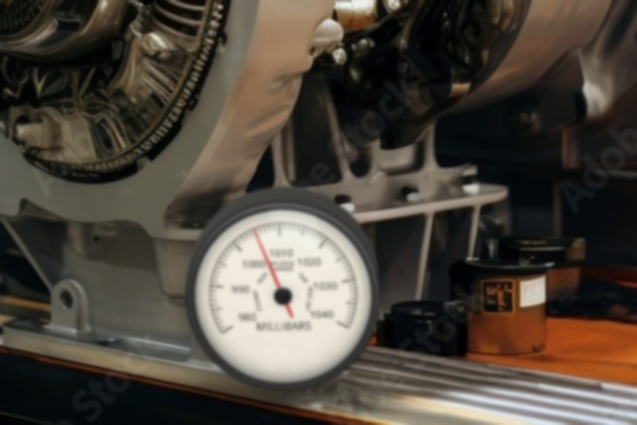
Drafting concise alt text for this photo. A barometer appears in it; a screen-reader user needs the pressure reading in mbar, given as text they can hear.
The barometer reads 1005 mbar
